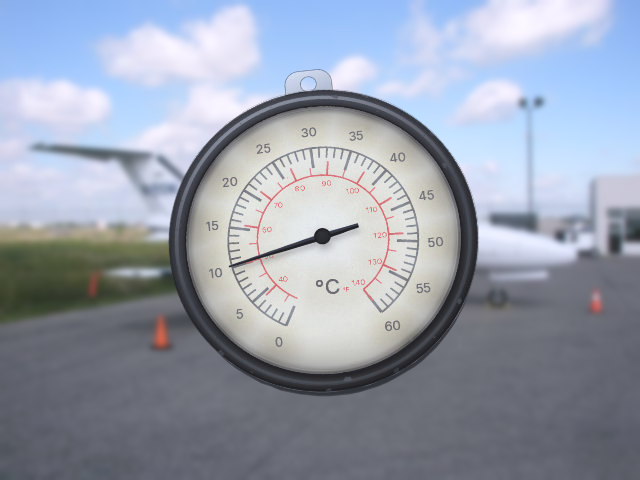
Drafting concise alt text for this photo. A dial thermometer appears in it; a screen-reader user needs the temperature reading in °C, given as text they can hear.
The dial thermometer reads 10 °C
